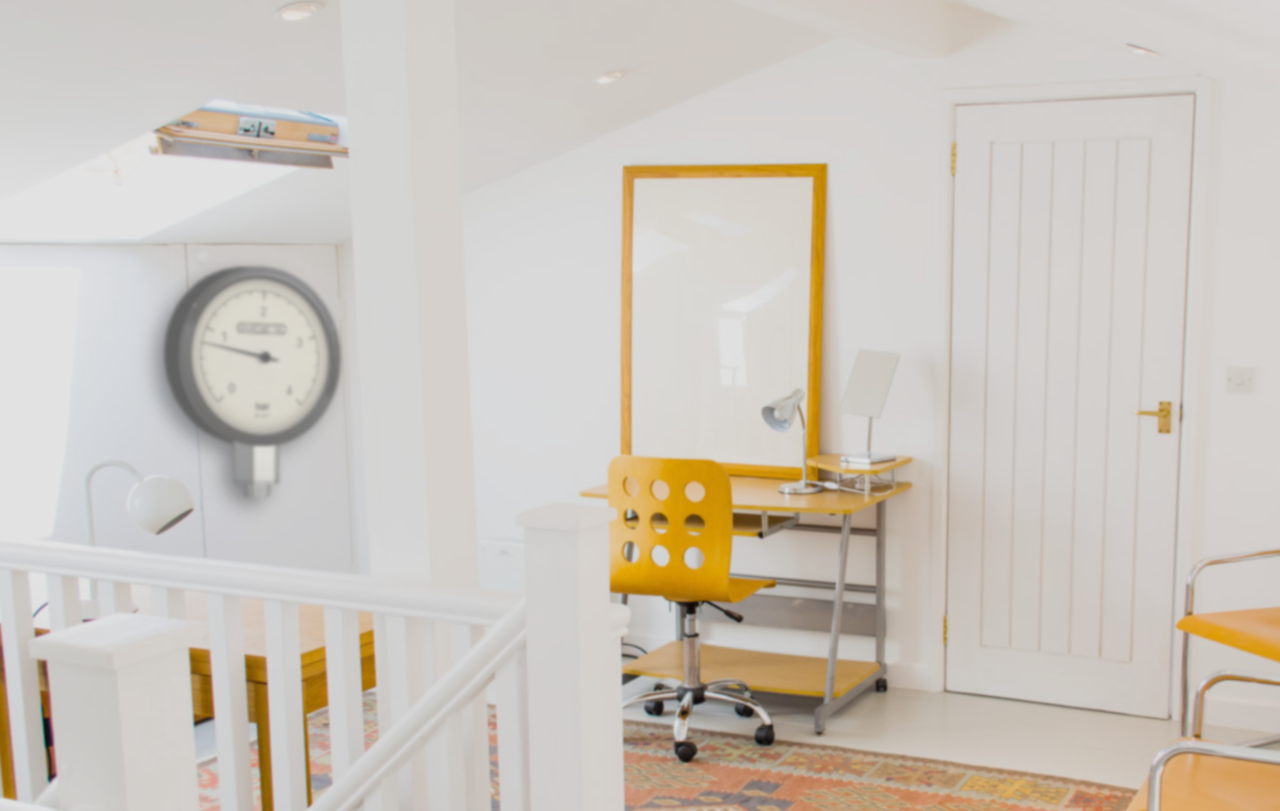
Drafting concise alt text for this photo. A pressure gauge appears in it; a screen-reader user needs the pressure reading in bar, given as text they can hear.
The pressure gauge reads 0.8 bar
